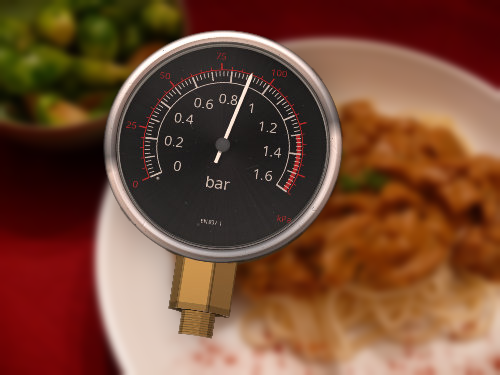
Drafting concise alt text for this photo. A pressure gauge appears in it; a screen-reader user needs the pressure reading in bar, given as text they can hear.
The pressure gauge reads 0.9 bar
